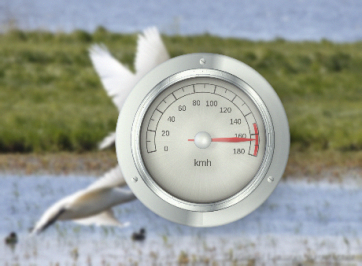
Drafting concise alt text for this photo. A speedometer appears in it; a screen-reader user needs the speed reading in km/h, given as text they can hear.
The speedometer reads 165 km/h
